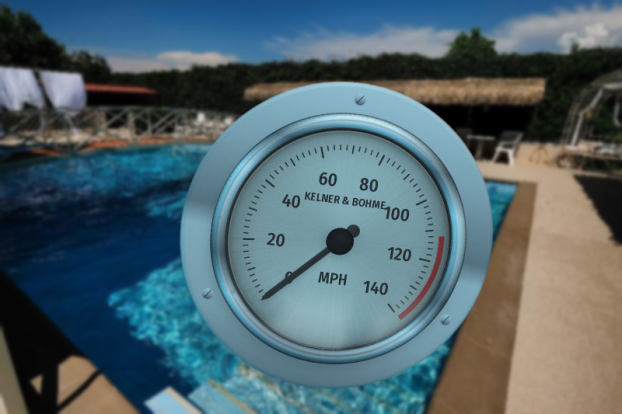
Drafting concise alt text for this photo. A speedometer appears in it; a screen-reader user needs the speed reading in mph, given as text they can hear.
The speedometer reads 0 mph
